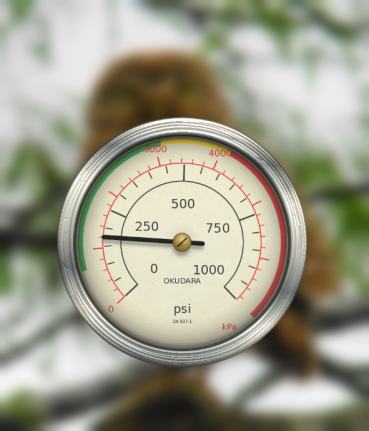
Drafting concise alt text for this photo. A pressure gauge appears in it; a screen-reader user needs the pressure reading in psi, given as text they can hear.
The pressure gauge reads 175 psi
